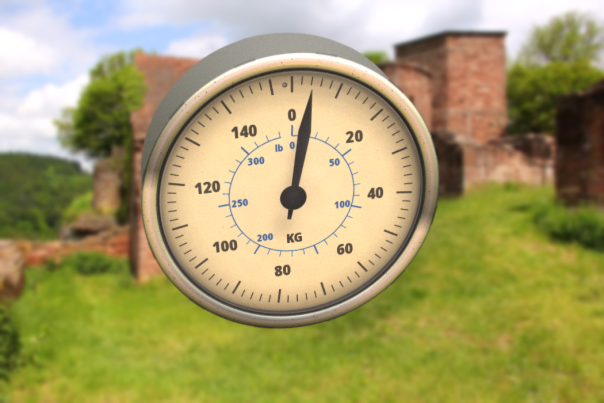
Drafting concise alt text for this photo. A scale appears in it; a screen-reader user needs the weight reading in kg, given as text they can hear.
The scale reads 4 kg
